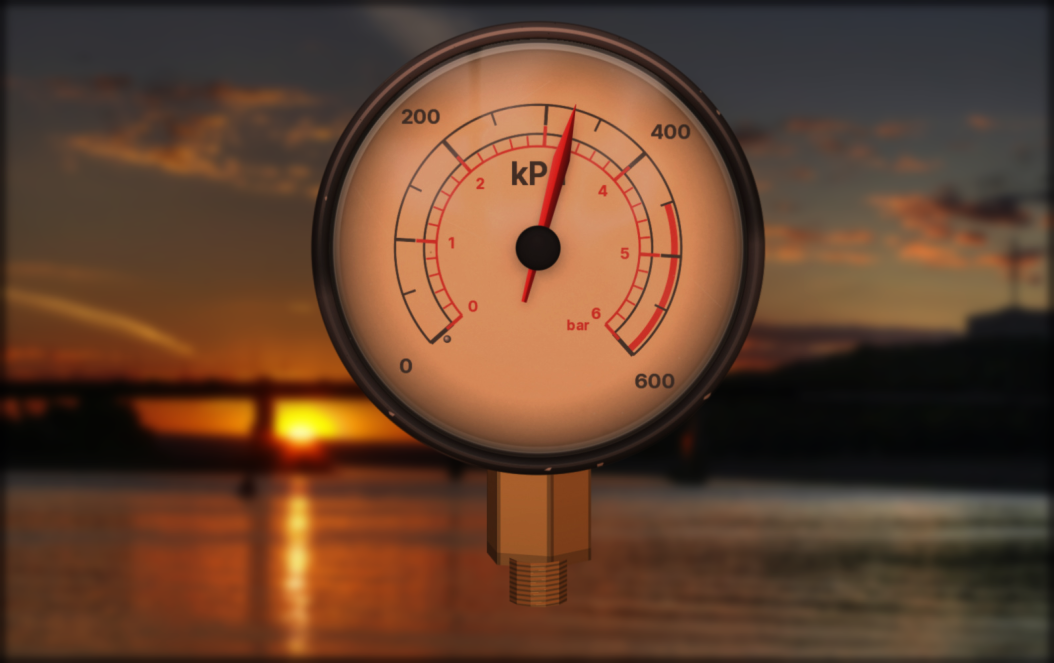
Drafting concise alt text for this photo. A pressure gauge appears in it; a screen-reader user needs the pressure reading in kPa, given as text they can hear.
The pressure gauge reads 325 kPa
